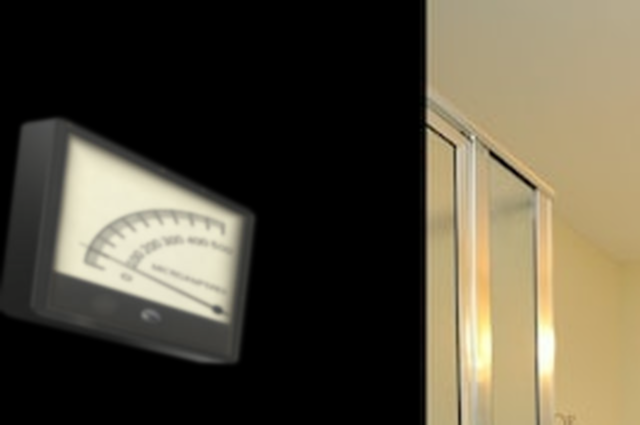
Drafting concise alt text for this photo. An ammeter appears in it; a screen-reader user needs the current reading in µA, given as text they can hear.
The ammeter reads 50 µA
